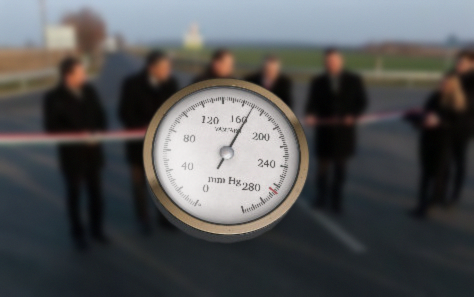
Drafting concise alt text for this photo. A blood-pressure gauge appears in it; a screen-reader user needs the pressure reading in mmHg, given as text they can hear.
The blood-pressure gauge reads 170 mmHg
